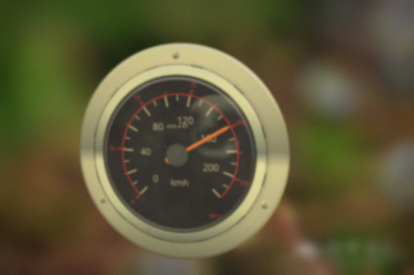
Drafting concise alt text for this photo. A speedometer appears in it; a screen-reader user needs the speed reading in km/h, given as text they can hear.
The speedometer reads 160 km/h
